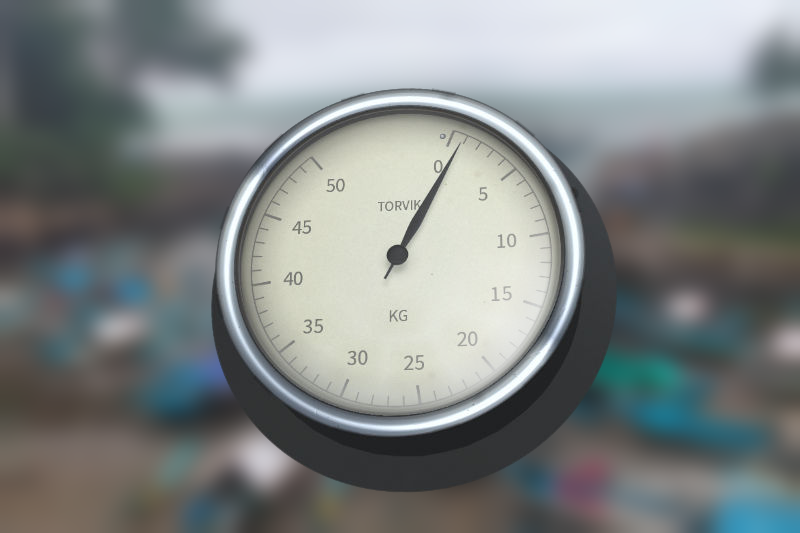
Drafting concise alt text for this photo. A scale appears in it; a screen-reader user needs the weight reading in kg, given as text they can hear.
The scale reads 1 kg
